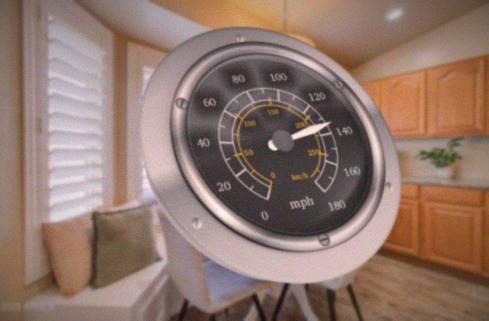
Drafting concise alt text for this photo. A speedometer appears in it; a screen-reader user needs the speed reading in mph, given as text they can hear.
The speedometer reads 135 mph
